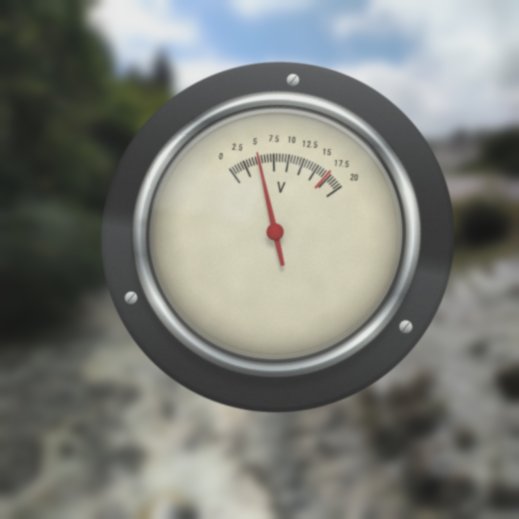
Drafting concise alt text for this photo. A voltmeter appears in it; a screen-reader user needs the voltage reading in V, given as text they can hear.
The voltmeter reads 5 V
